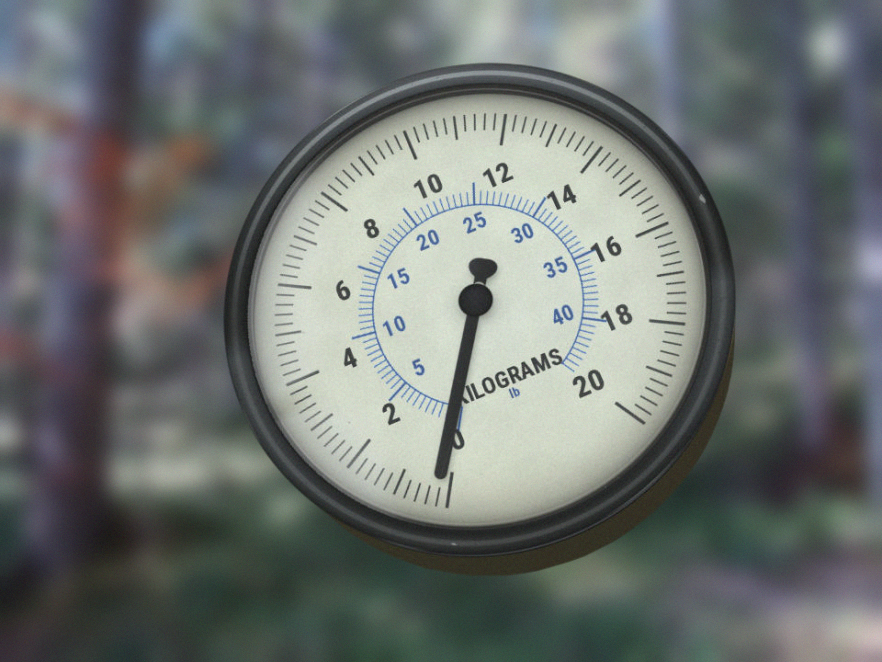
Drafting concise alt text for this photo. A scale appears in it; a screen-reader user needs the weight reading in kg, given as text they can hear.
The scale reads 0.2 kg
